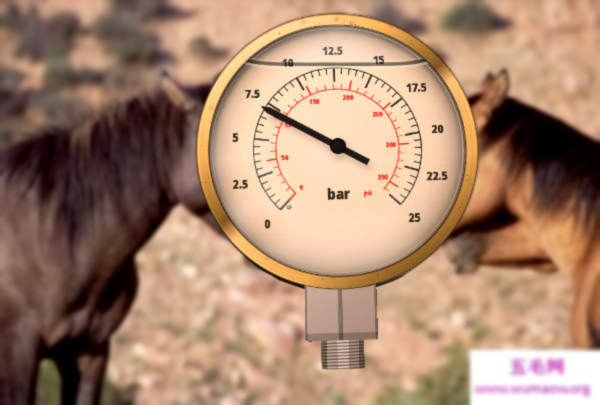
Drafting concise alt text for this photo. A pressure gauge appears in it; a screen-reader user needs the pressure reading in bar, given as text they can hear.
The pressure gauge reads 7 bar
